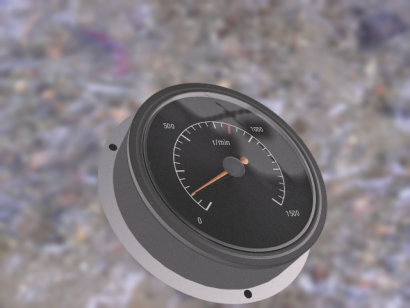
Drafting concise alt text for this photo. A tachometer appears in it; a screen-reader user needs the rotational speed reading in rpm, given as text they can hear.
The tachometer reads 100 rpm
